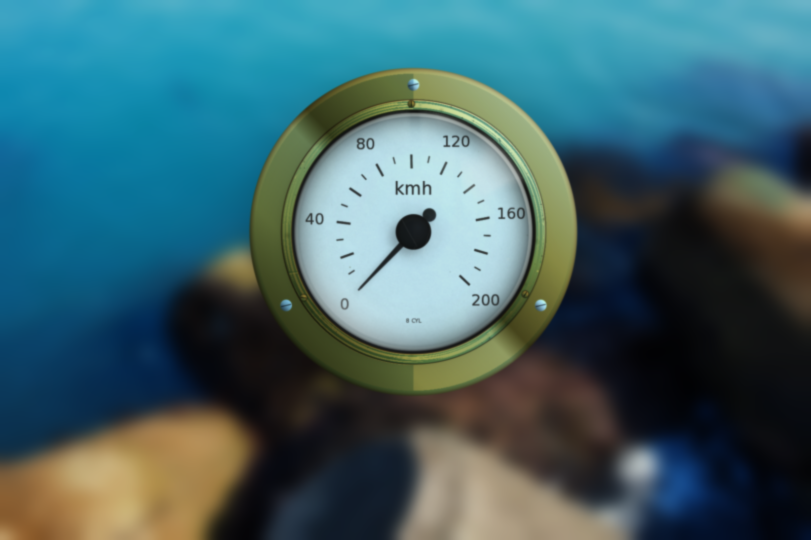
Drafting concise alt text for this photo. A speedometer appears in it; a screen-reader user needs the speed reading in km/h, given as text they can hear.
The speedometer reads 0 km/h
